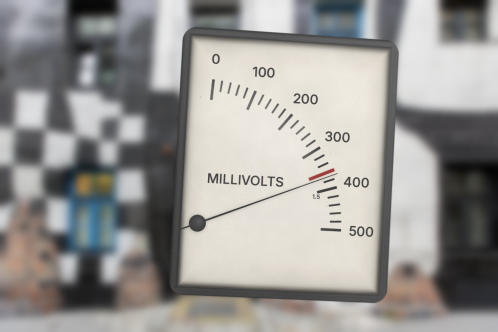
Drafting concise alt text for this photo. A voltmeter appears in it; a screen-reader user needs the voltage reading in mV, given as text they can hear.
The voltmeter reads 370 mV
